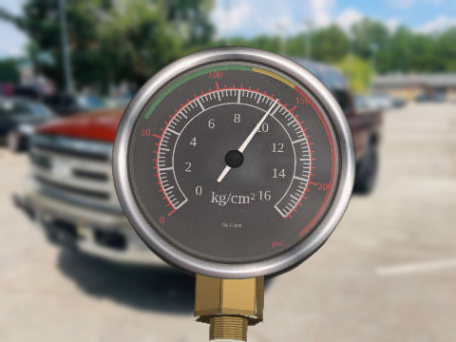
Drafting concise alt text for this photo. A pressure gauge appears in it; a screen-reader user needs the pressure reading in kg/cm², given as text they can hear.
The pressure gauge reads 9.8 kg/cm²
